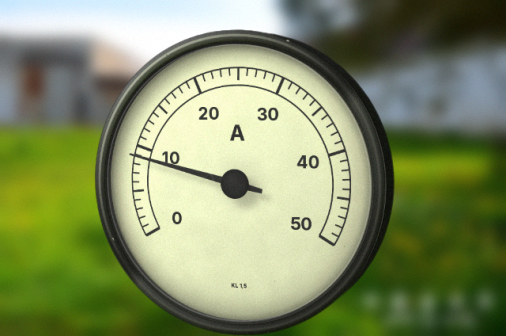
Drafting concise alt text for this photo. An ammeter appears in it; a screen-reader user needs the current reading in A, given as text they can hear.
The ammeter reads 9 A
